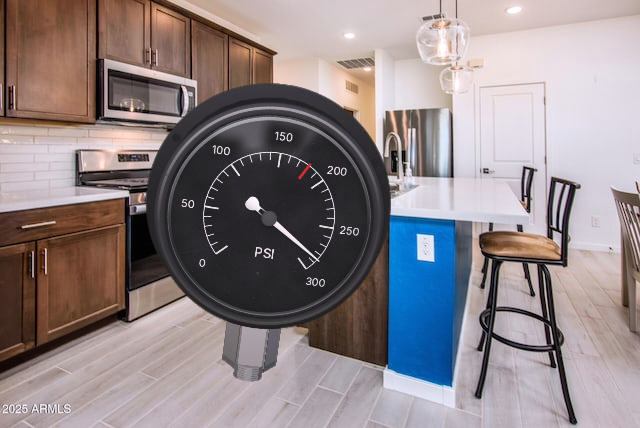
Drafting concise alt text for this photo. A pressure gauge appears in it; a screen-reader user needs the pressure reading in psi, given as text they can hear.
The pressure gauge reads 285 psi
